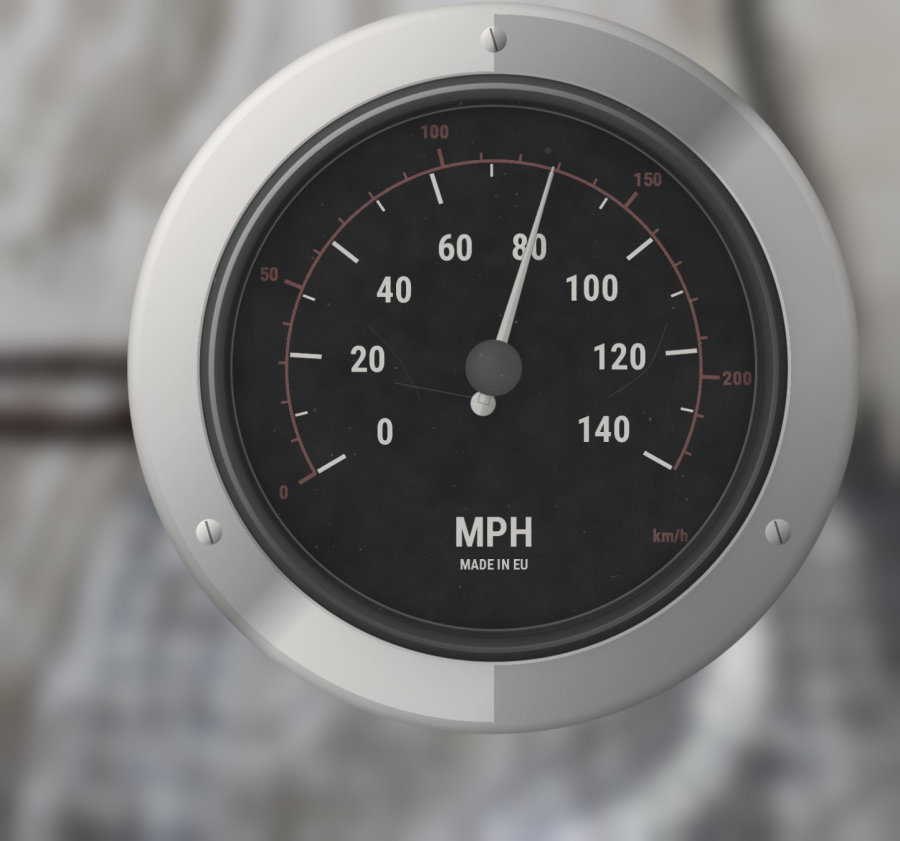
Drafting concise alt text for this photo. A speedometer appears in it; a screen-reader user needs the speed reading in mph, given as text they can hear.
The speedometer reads 80 mph
